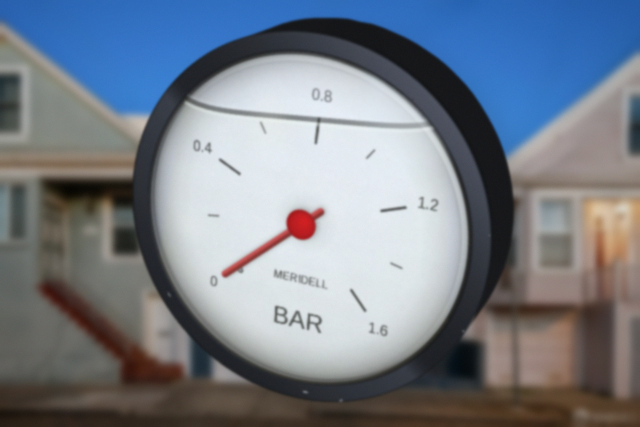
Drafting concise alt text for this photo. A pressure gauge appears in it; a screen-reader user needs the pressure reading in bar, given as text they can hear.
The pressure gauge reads 0 bar
